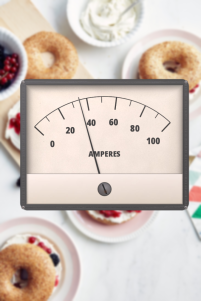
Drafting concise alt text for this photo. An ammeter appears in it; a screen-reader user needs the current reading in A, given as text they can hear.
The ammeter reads 35 A
